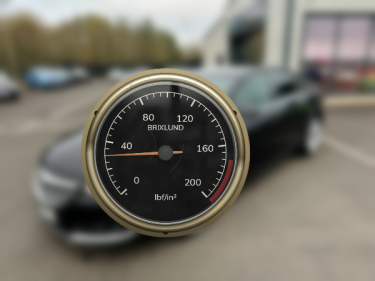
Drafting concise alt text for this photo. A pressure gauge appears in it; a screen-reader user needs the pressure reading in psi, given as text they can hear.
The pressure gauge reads 30 psi
